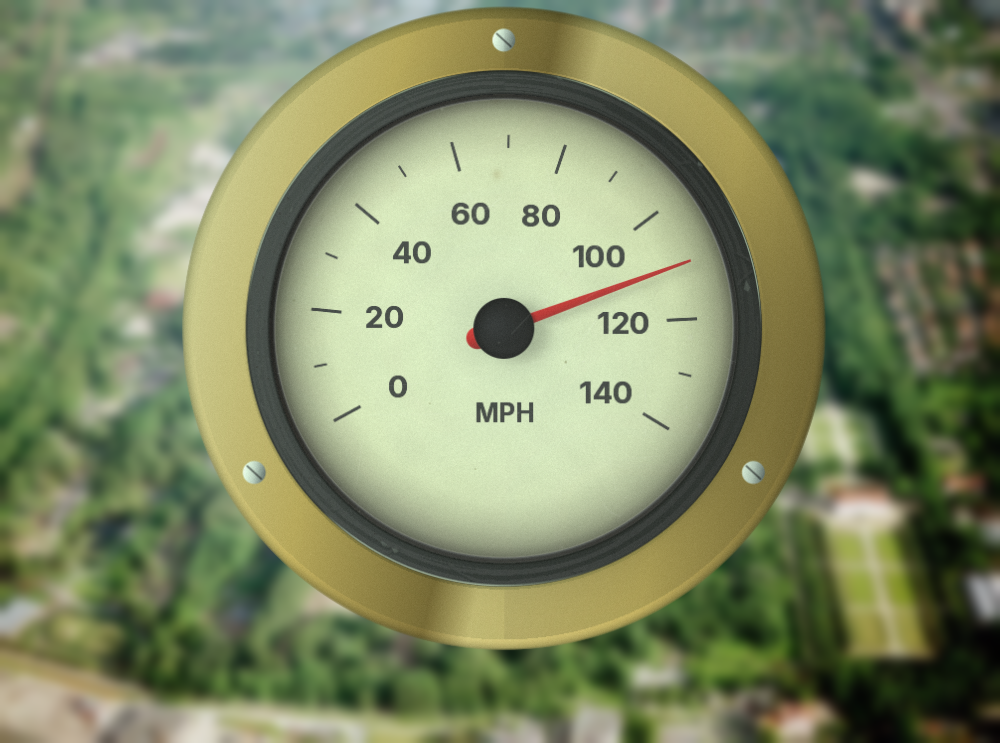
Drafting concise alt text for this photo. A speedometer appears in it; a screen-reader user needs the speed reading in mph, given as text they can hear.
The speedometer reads 110 mph
